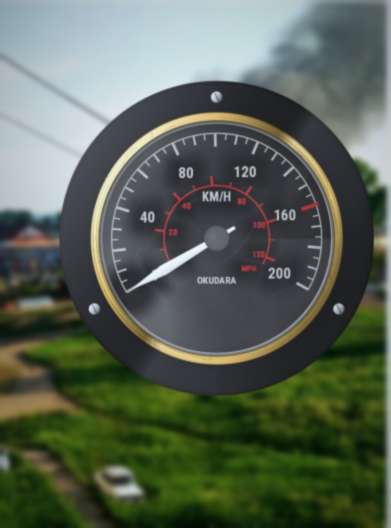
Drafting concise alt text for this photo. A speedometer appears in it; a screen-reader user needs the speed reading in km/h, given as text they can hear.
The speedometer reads 0 km/h
